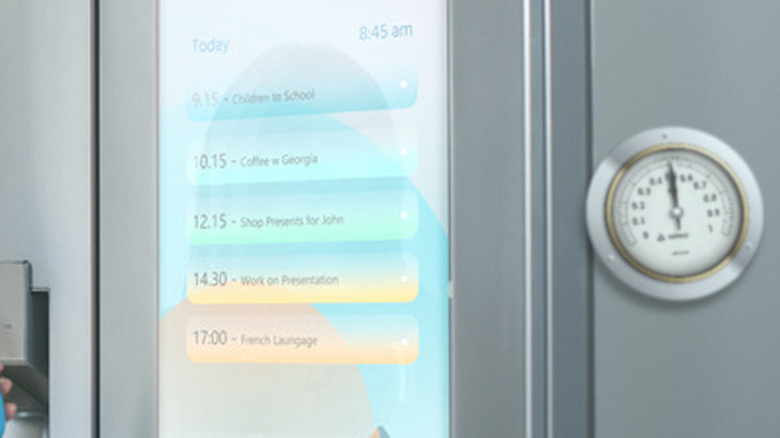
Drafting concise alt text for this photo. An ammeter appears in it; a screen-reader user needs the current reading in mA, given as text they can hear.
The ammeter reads 0.5 mA
